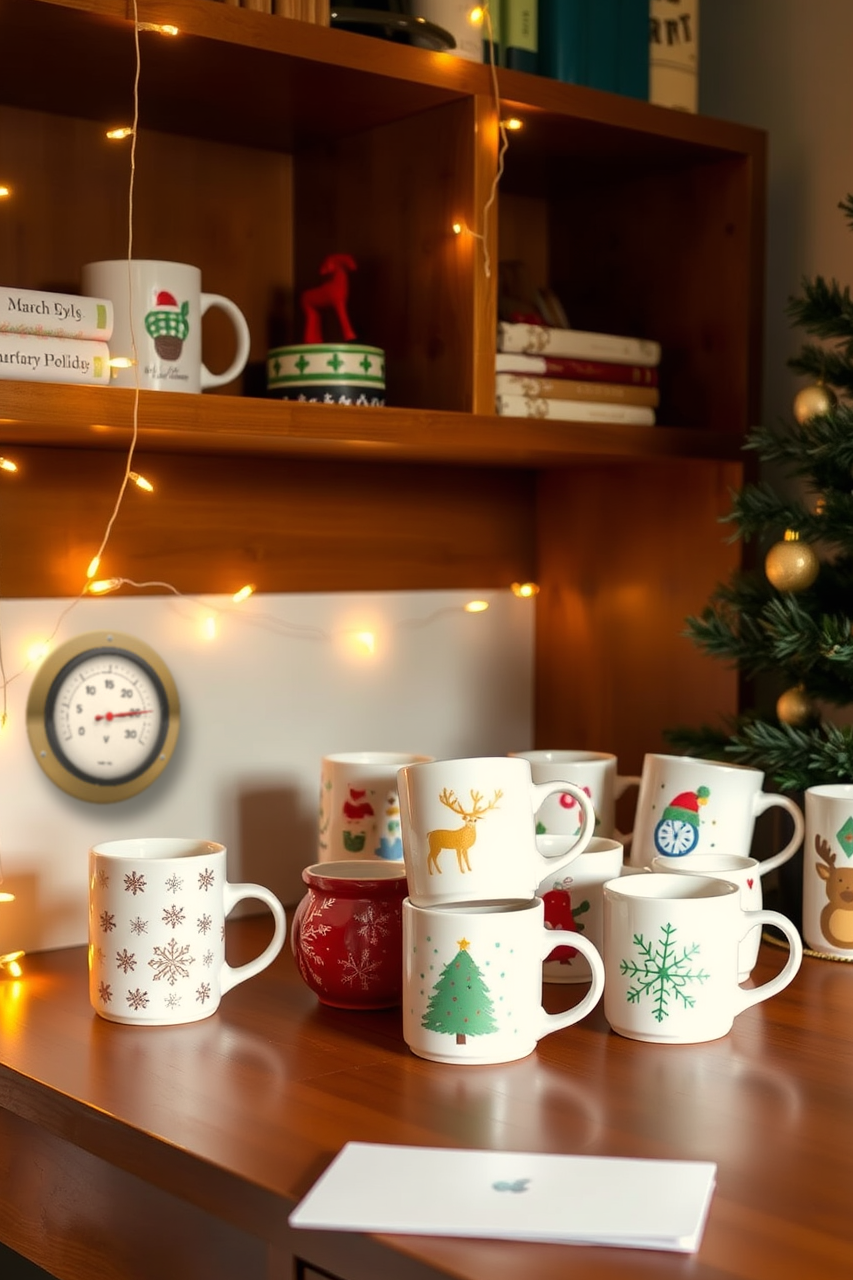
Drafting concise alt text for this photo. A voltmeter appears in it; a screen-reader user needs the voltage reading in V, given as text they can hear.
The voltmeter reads 25 V
